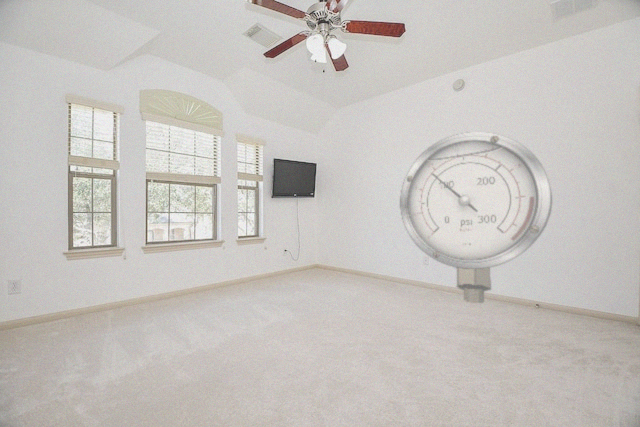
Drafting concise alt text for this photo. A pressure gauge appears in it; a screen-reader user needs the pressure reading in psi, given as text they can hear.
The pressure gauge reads 100 psi
